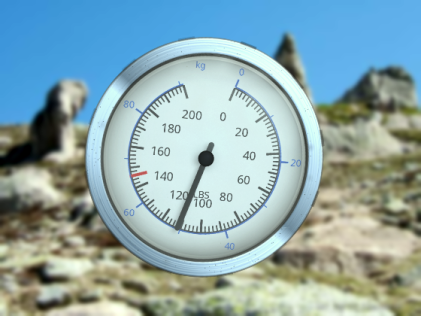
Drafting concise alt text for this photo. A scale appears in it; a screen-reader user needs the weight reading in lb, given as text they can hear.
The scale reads 112 lb
